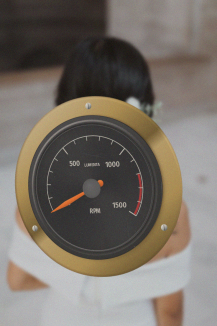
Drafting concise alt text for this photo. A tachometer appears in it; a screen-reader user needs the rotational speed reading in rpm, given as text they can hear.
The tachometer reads 0 rpm
